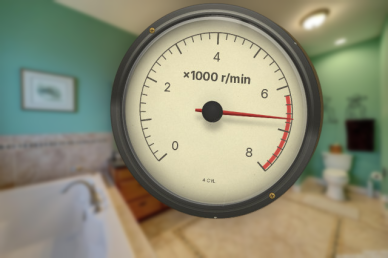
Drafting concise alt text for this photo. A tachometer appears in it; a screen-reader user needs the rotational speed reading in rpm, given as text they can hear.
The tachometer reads 6700 rpm
